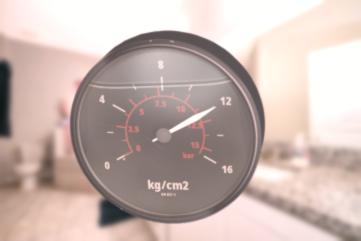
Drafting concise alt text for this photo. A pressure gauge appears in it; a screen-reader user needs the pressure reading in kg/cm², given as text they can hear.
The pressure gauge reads 12 kg/cm²
